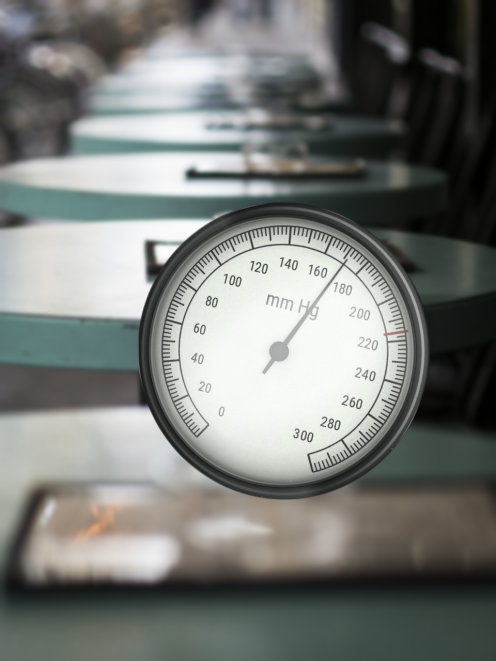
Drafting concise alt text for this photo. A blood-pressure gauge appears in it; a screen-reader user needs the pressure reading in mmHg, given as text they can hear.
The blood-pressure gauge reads 172 mmHg
